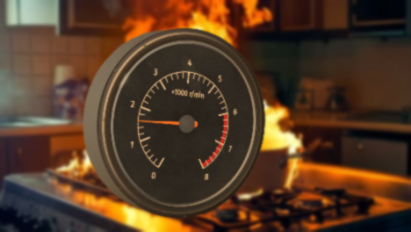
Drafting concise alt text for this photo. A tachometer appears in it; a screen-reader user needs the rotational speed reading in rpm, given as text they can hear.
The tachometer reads 1600 rpm
